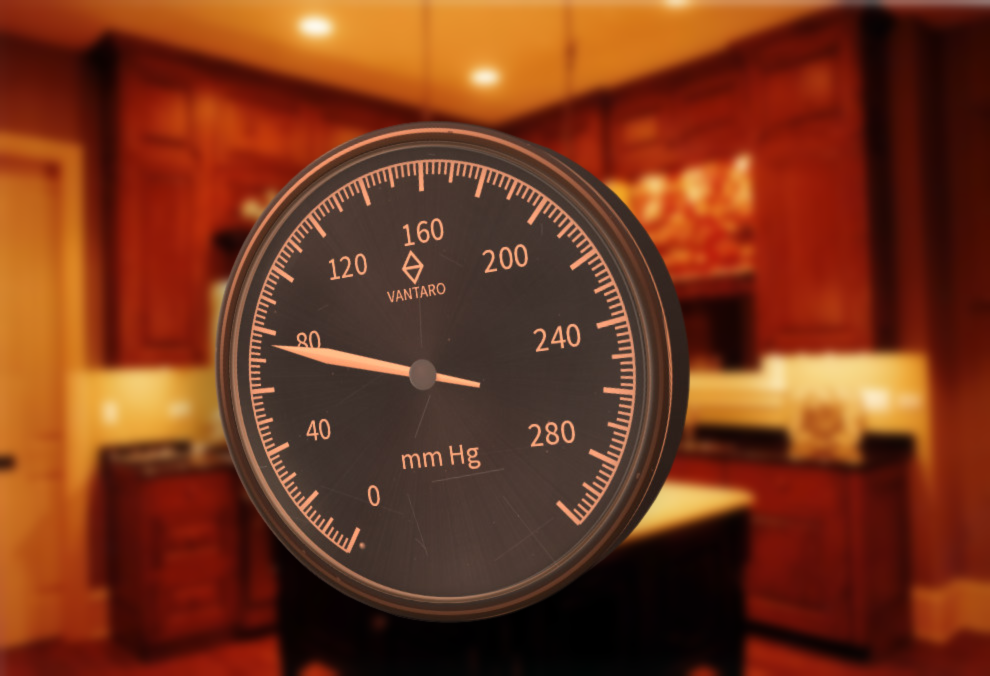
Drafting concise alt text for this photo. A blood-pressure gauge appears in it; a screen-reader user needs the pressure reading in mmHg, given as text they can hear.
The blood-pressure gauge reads 76 mmHg
